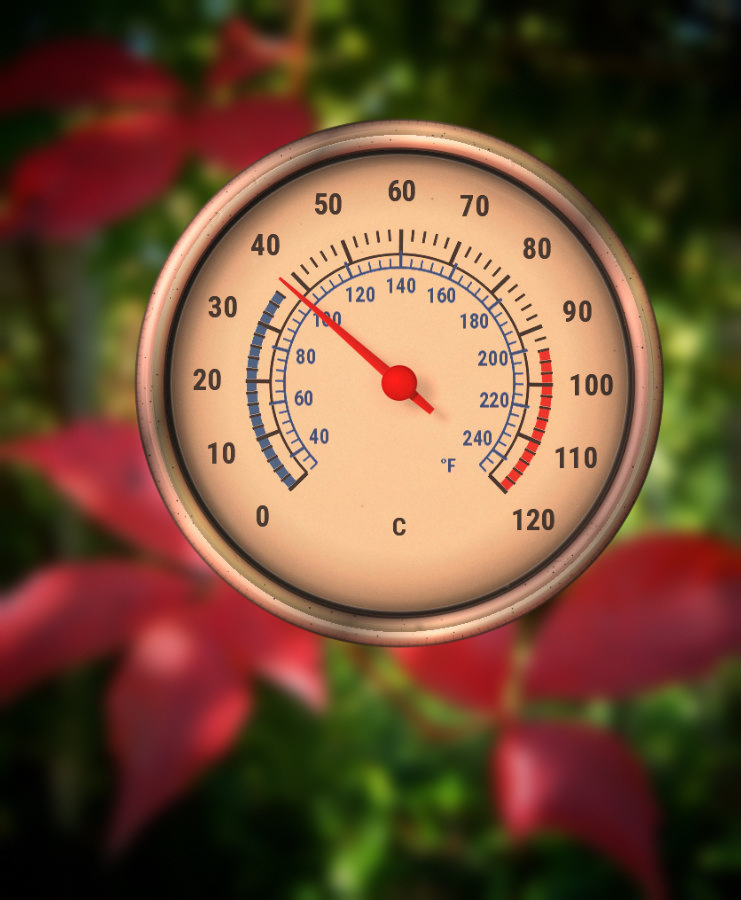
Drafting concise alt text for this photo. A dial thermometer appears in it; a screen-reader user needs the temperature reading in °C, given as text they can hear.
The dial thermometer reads 38 °C
